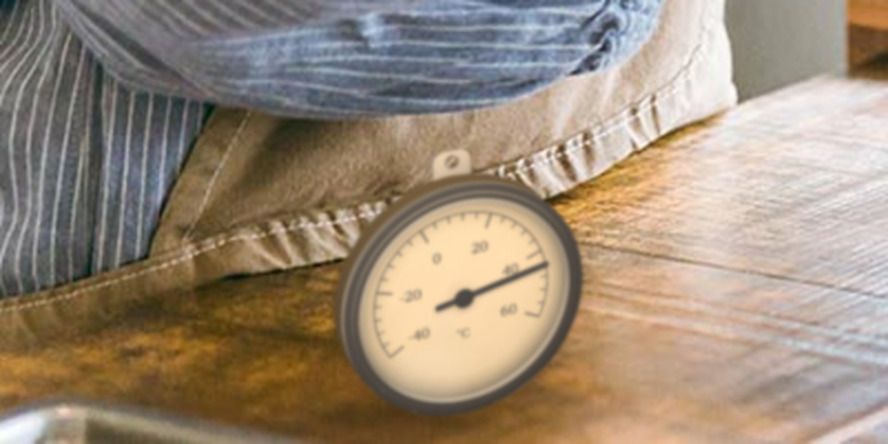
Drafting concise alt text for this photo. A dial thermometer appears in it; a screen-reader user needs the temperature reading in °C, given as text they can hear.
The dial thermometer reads 44 °C
